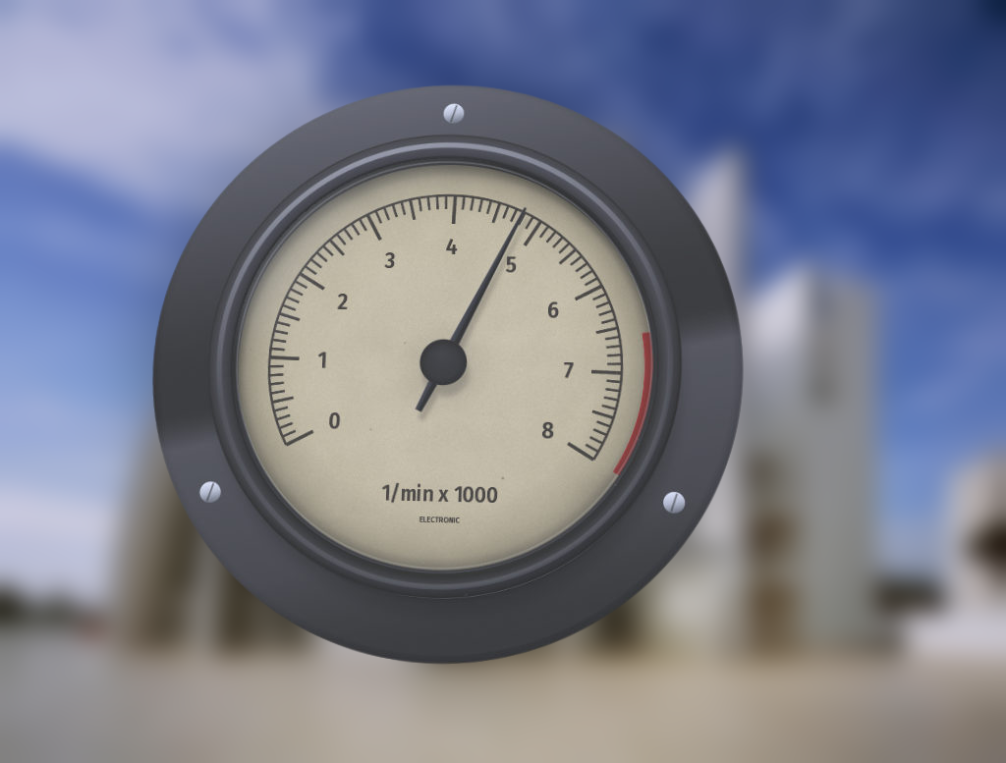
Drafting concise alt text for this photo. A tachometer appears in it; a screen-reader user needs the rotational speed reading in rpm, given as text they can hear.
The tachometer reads 4800 rpm
